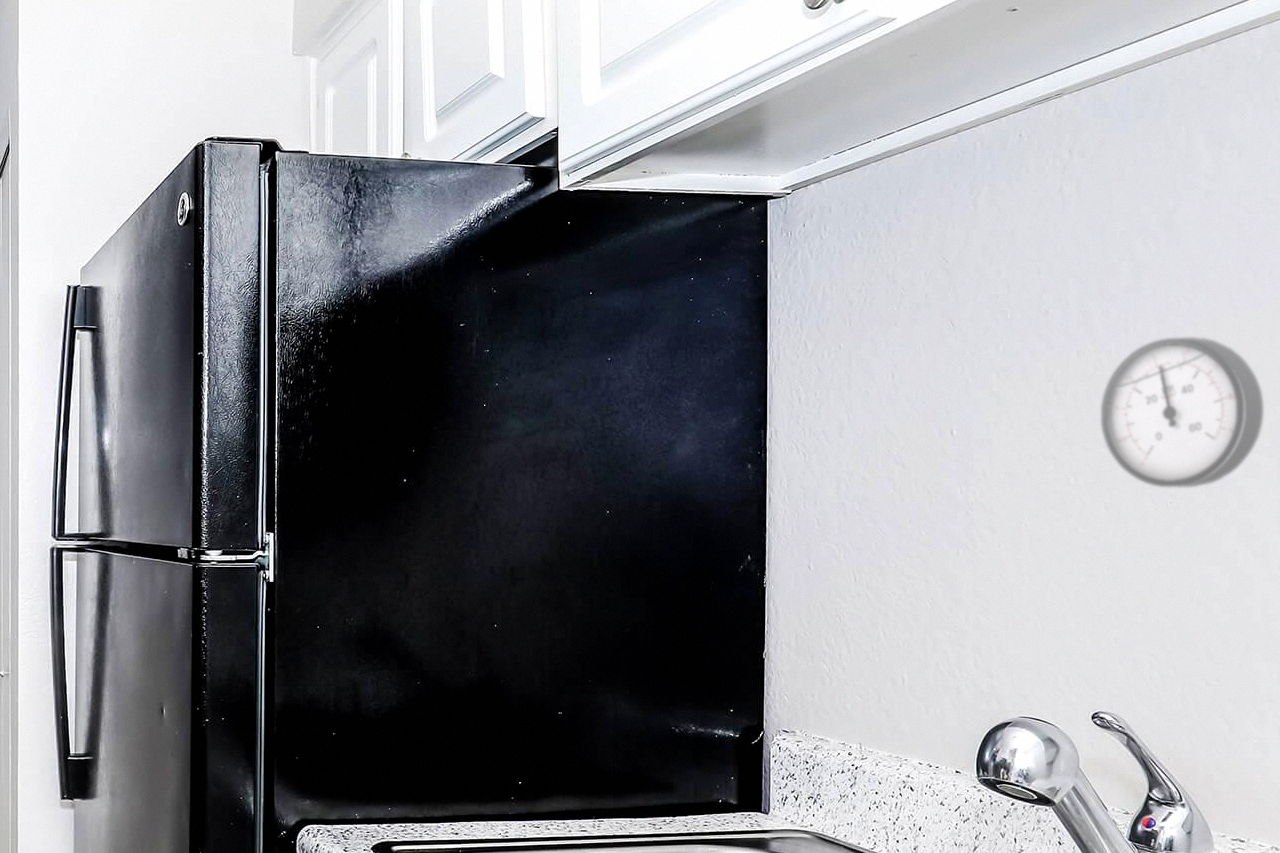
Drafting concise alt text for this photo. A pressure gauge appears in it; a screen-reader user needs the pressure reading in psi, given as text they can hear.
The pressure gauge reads 30 psi
